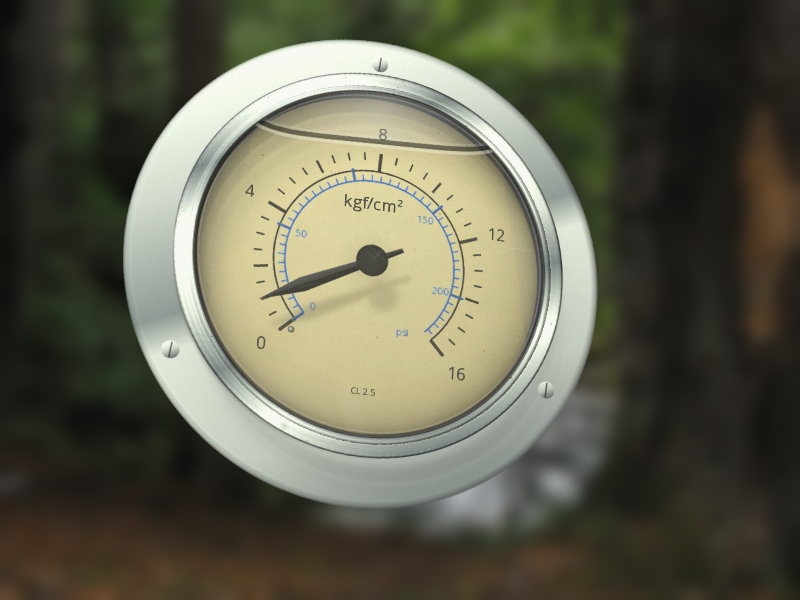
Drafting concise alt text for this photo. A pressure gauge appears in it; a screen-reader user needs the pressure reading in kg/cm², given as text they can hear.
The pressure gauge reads 1 kg/cm²
